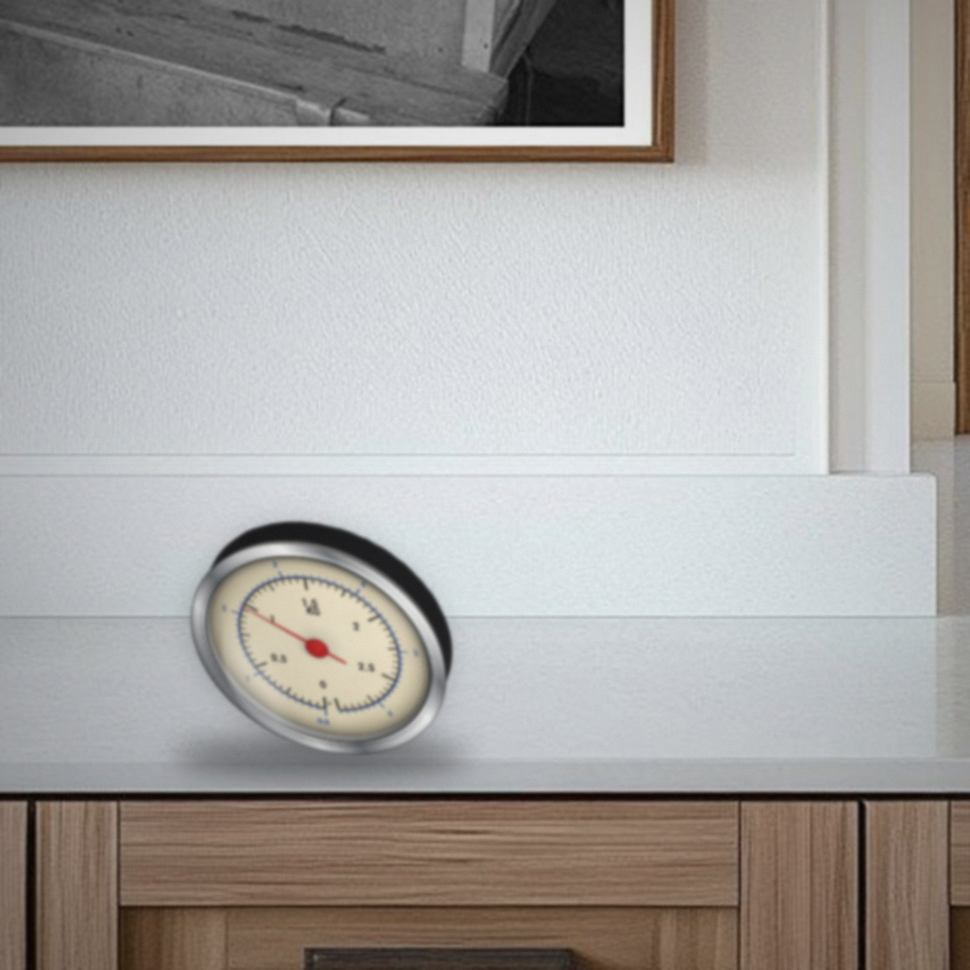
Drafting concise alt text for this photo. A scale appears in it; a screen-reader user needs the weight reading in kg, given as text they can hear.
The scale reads 1 kg
